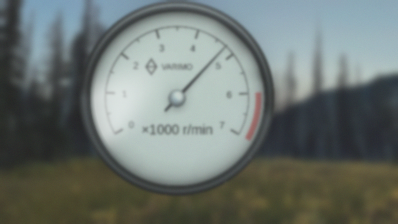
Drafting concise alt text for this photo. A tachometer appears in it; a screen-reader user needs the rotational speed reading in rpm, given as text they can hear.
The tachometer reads 4750 rpm
